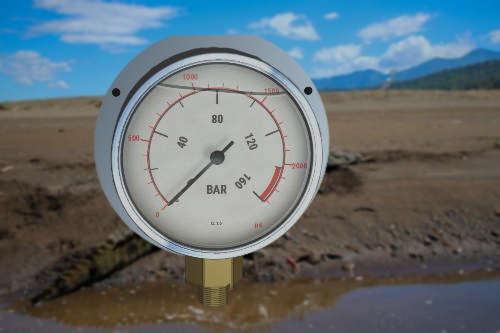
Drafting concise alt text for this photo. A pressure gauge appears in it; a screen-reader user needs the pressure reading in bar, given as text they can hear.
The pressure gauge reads 0 bar
